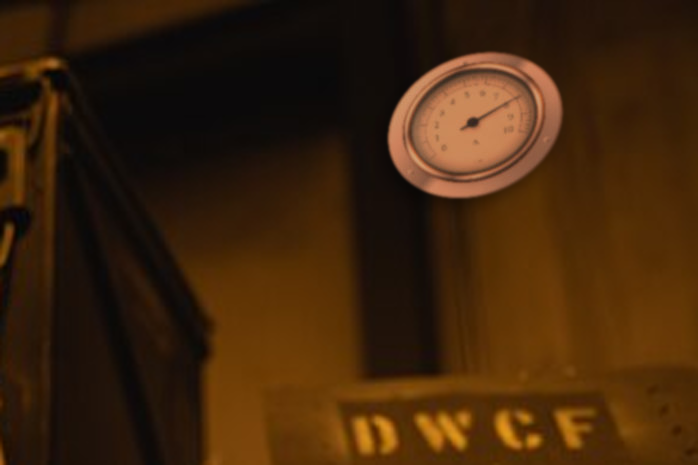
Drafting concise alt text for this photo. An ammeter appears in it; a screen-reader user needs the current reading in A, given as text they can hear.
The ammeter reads 8 A
